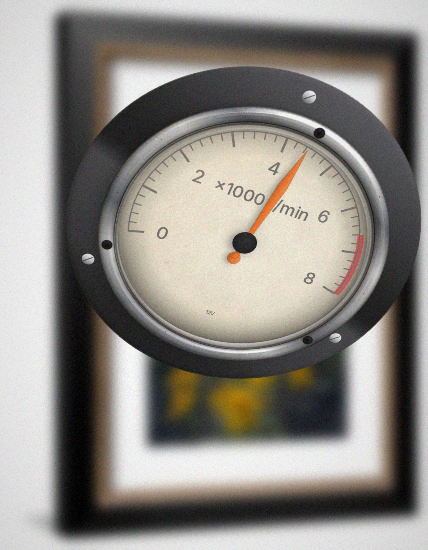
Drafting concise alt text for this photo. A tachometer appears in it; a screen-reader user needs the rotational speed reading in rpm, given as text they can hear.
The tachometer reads 4400 rpm
